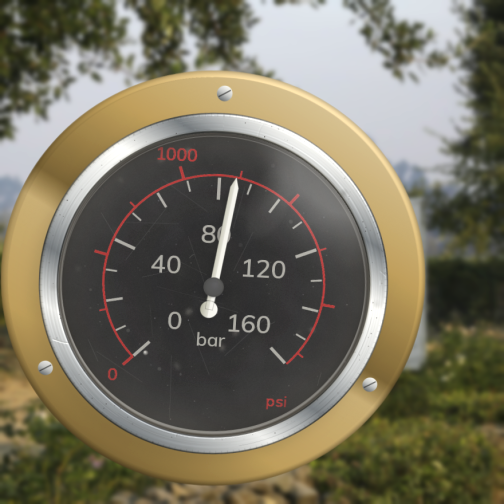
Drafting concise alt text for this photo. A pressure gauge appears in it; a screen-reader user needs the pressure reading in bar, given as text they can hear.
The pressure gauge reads 85 bar
